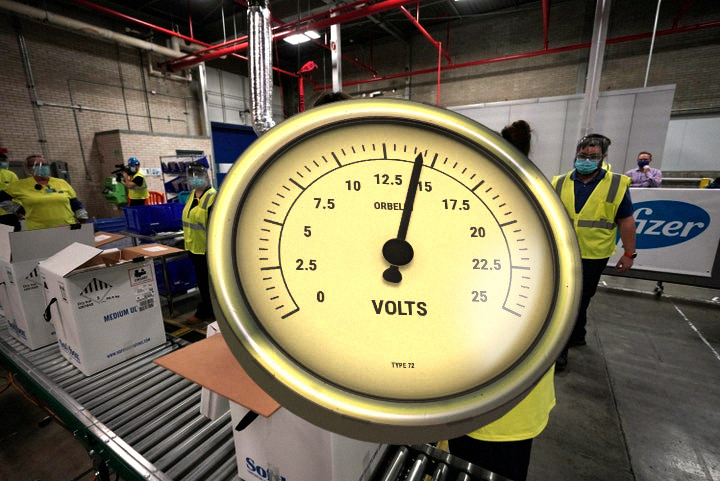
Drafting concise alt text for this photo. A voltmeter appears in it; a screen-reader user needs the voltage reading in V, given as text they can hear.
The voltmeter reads 14.25 V
